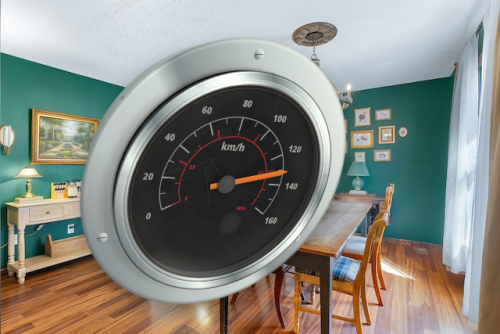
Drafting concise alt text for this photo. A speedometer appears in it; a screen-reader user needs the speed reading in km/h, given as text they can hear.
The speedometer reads 130 km/h
